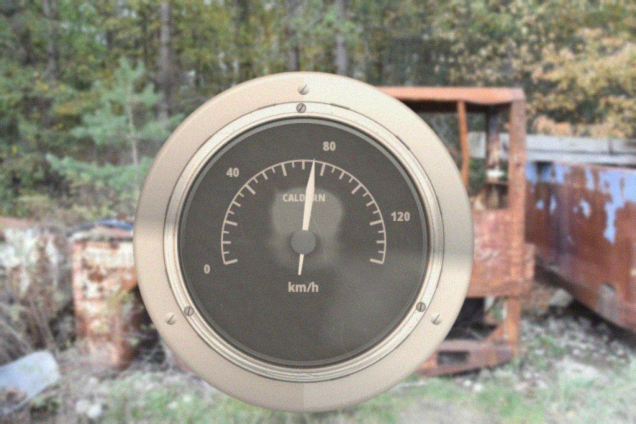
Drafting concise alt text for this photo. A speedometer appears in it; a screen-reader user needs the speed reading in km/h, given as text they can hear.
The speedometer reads 75 km/h
